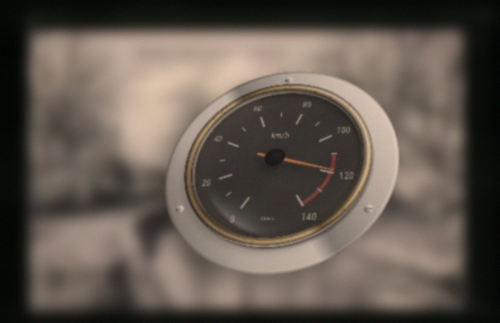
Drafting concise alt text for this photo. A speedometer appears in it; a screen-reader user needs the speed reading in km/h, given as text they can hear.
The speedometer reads 120 km/h
